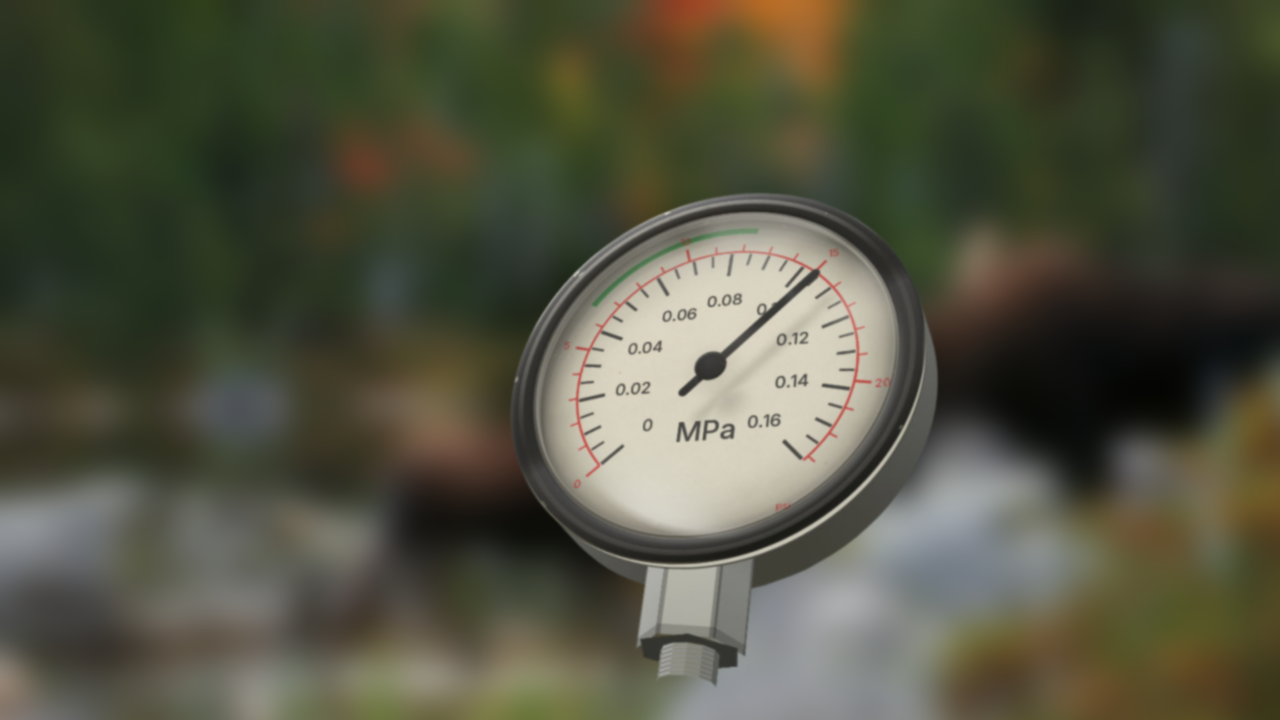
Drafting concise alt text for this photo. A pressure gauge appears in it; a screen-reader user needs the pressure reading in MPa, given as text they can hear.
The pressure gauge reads 0.105 MPa
